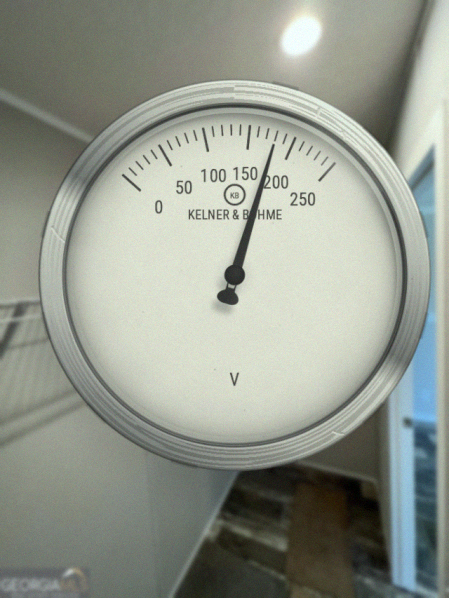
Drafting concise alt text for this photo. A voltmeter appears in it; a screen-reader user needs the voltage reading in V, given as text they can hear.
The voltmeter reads 180 V
